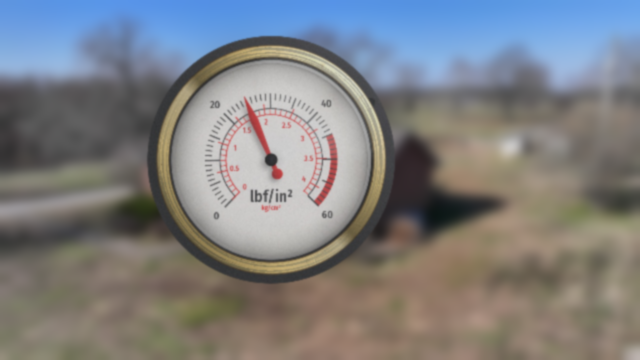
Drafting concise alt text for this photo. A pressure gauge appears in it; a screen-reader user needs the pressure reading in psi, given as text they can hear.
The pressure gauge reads 25 psi
